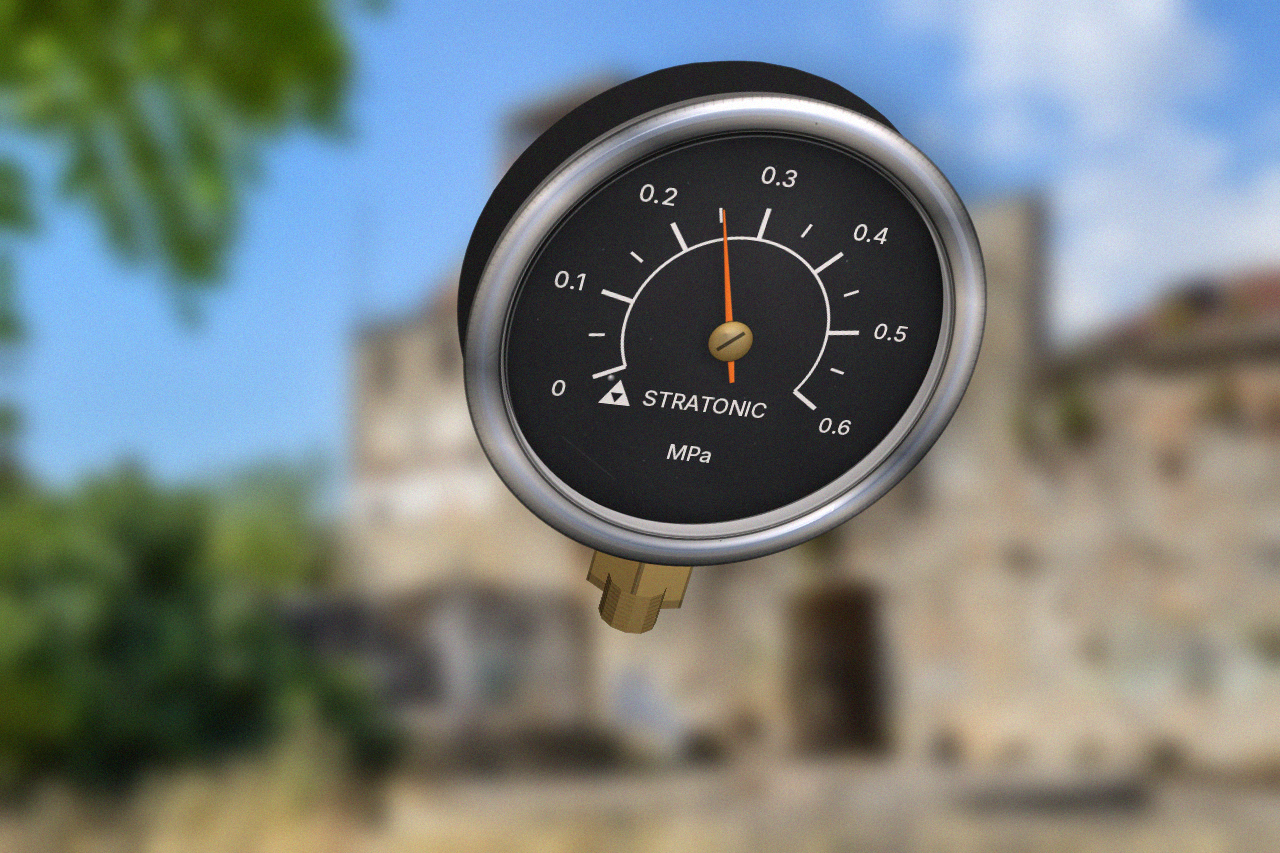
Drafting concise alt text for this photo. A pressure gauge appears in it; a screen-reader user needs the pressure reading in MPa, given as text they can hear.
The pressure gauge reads 0.25 MPa
